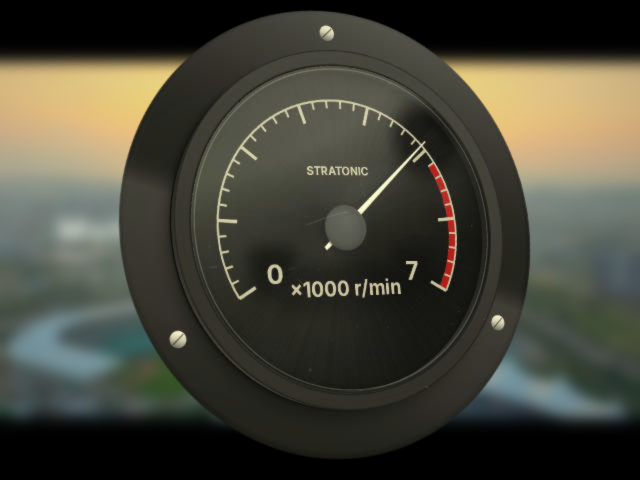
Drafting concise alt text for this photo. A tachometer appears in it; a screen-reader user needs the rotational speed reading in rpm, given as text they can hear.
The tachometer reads 4900 rpm
